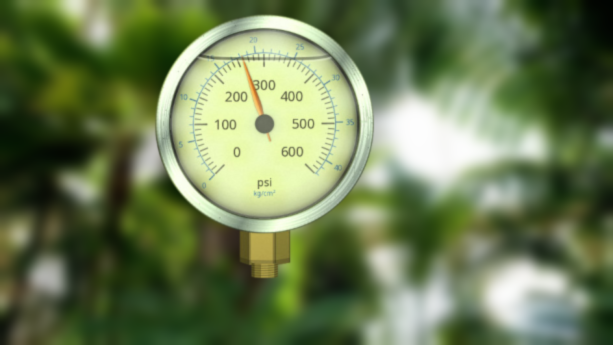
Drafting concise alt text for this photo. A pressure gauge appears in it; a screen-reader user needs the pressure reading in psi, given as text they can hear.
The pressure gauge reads 260 psi
